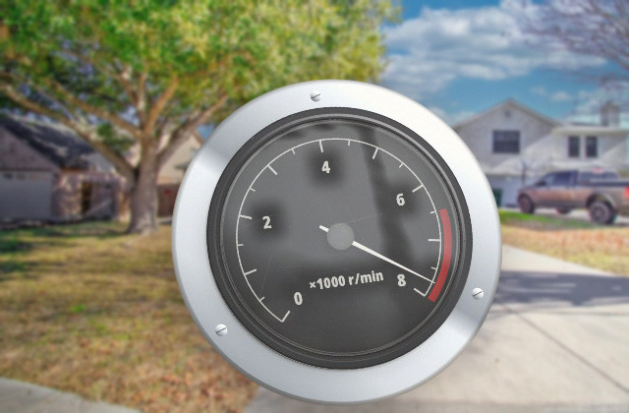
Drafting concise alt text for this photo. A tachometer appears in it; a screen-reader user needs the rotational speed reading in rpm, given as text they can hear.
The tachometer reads 7750 rpm
